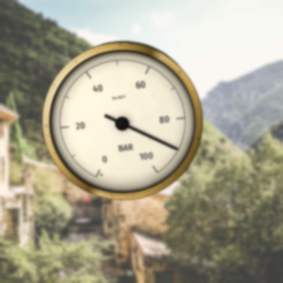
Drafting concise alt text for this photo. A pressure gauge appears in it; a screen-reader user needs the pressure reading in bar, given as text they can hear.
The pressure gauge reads 90 bar
